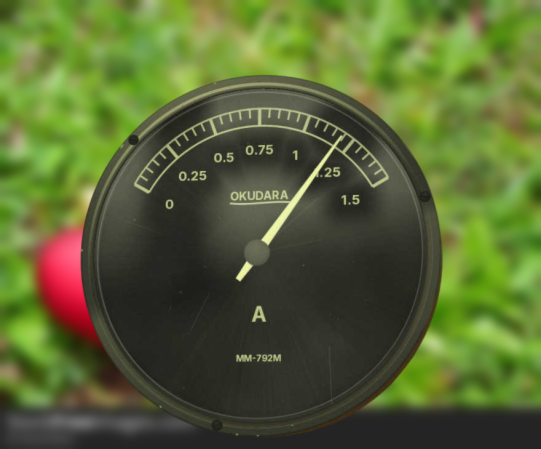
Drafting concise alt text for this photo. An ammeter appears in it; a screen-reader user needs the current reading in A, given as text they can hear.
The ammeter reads 1.2 A
